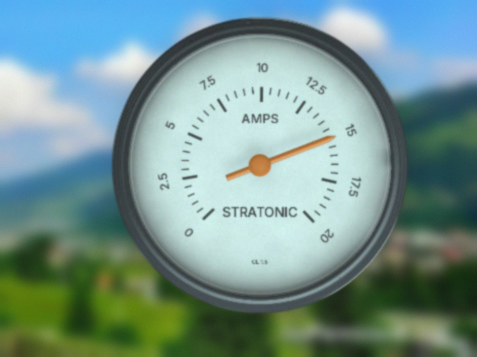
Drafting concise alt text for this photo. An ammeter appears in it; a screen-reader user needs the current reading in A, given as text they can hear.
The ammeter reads 15 A
